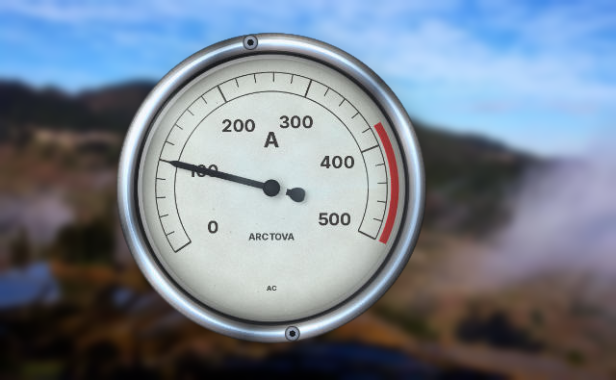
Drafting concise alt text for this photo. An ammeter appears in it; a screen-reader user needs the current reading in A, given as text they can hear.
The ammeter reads 100 A
